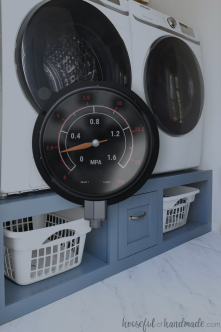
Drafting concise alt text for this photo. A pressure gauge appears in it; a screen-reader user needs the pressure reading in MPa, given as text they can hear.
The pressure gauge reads 0.2 MPa
